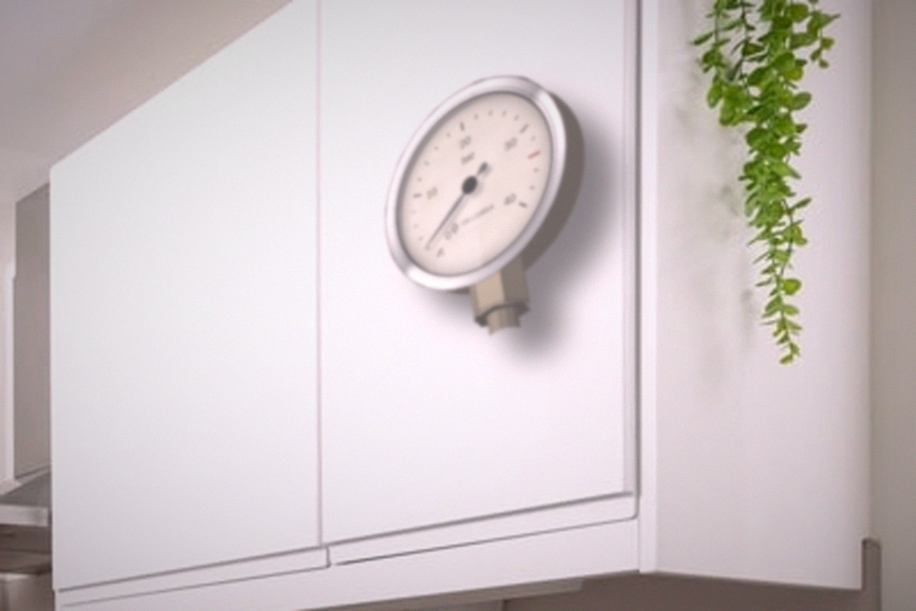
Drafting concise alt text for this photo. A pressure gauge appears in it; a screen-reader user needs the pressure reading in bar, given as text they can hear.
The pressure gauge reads 2 bar
